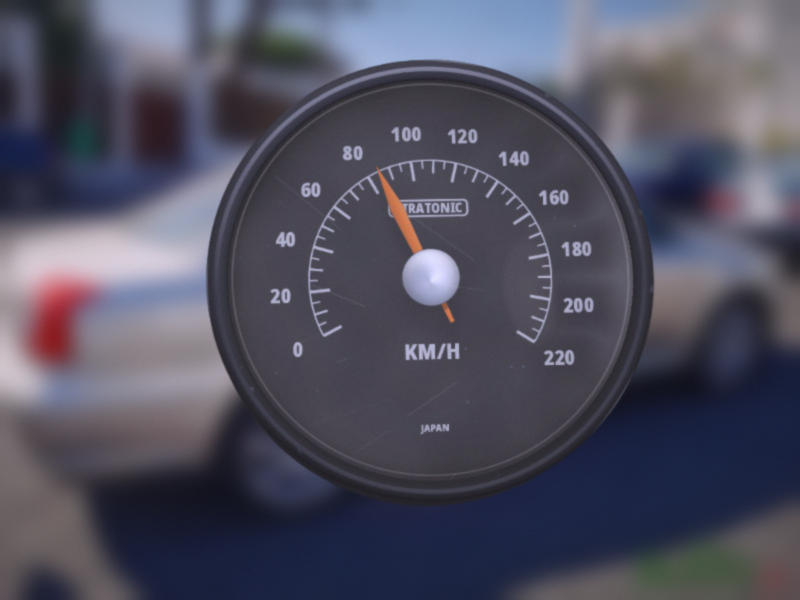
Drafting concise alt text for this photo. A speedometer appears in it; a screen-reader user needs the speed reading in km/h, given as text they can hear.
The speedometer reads 85 km/h
